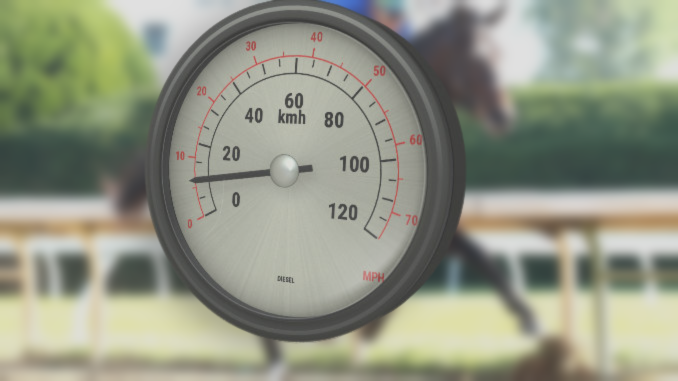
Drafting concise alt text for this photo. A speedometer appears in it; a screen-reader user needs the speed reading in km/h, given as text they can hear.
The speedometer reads 10 km/h
